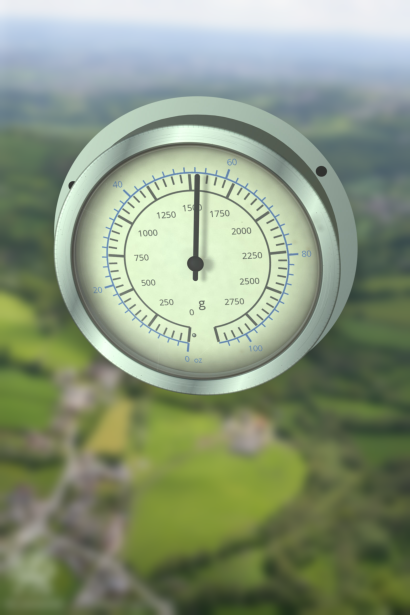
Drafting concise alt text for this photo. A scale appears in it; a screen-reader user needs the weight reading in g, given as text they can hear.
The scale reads 1550 g
